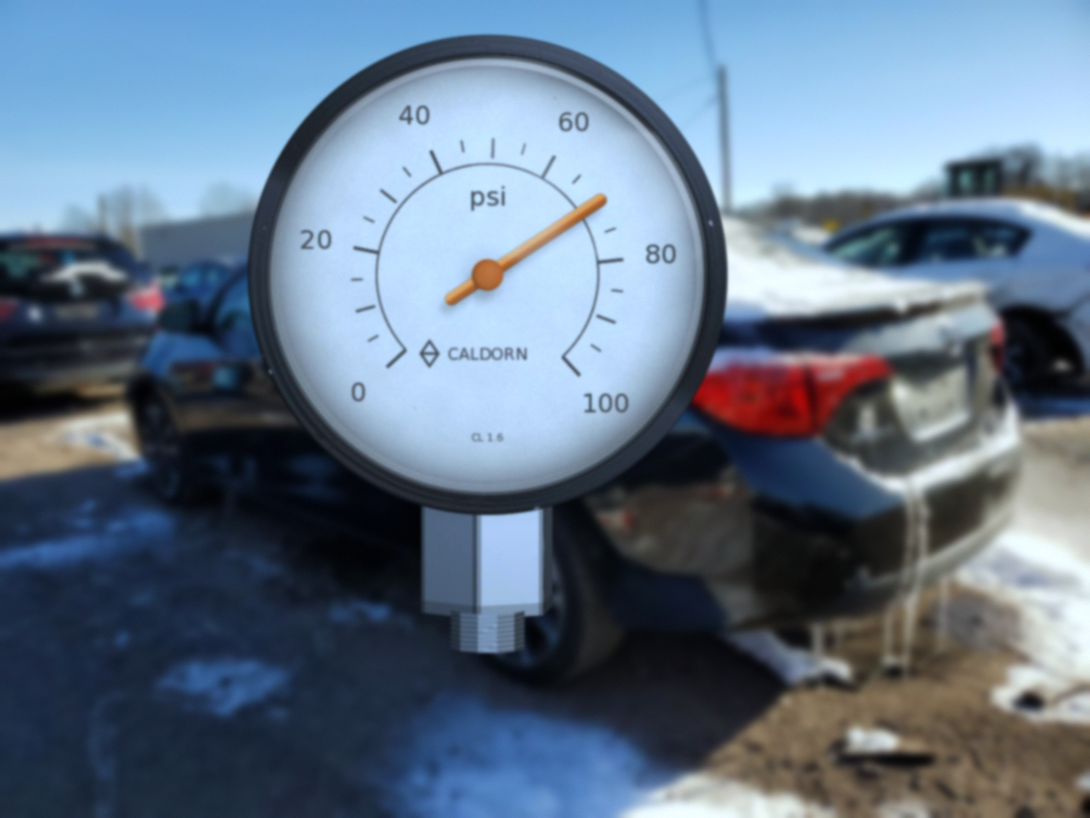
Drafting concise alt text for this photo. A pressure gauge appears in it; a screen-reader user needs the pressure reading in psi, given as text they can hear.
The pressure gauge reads 70 psi
